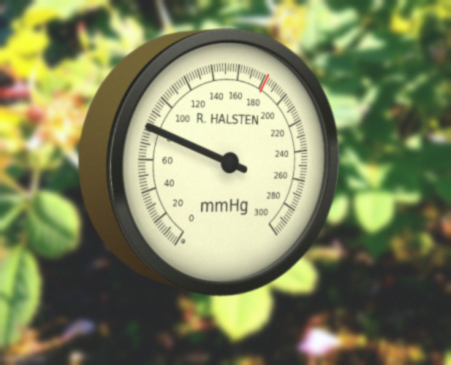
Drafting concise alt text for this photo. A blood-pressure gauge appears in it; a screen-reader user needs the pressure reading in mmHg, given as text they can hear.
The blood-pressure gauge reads 80 mmHg
